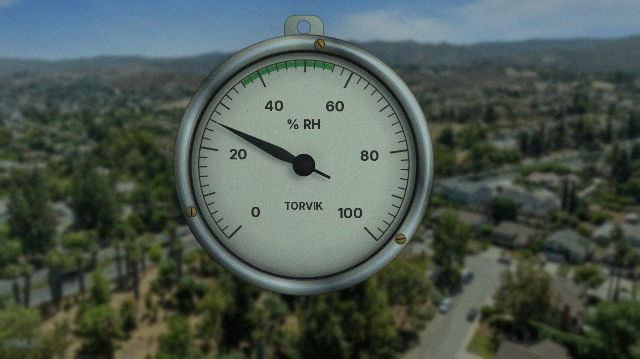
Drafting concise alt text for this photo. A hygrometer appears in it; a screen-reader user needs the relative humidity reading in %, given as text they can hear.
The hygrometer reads 26 %
